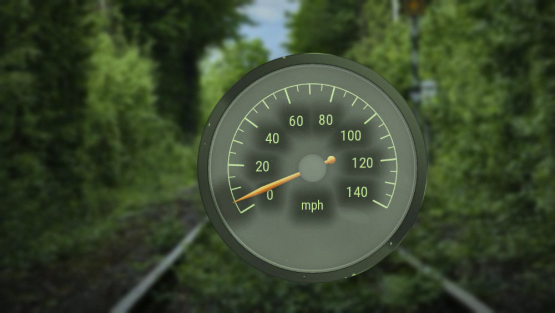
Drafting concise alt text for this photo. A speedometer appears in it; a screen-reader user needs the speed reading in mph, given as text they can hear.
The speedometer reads 5 mph
